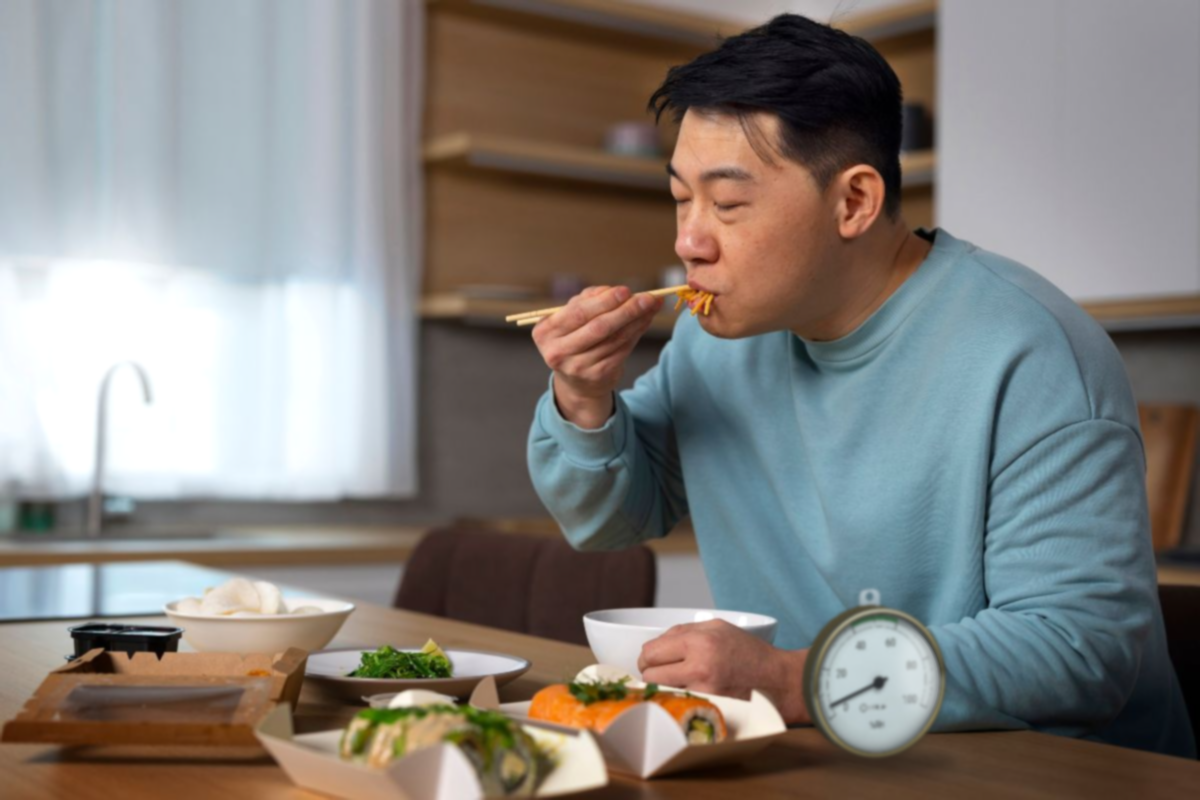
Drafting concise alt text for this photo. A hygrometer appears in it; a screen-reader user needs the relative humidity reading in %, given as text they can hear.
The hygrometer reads 5 %
